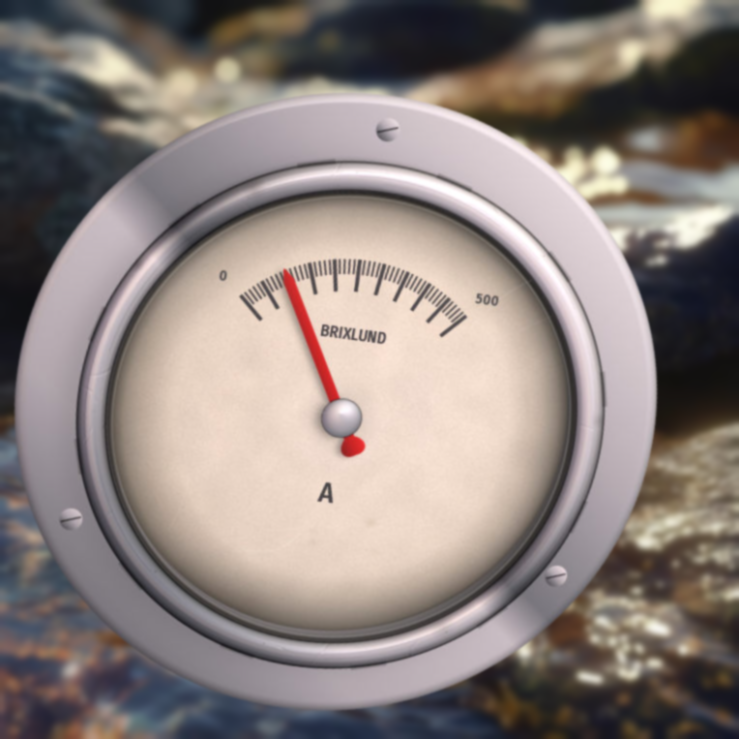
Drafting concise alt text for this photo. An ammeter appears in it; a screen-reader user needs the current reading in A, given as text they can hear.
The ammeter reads 100 A
